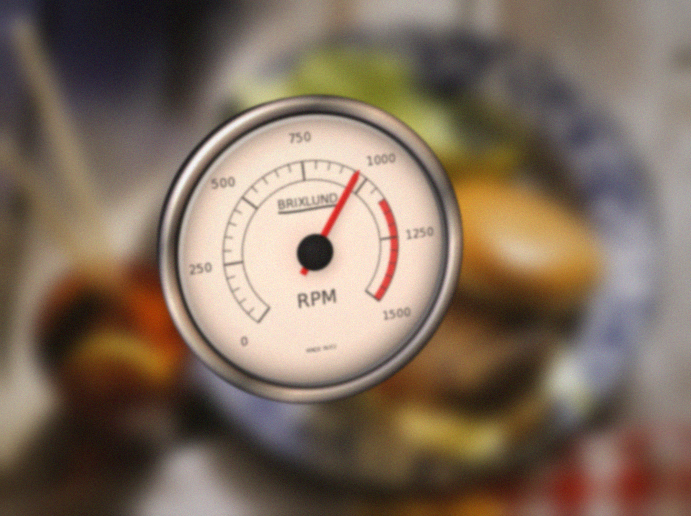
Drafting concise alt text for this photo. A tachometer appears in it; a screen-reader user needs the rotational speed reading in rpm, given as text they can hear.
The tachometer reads 950 rpm
